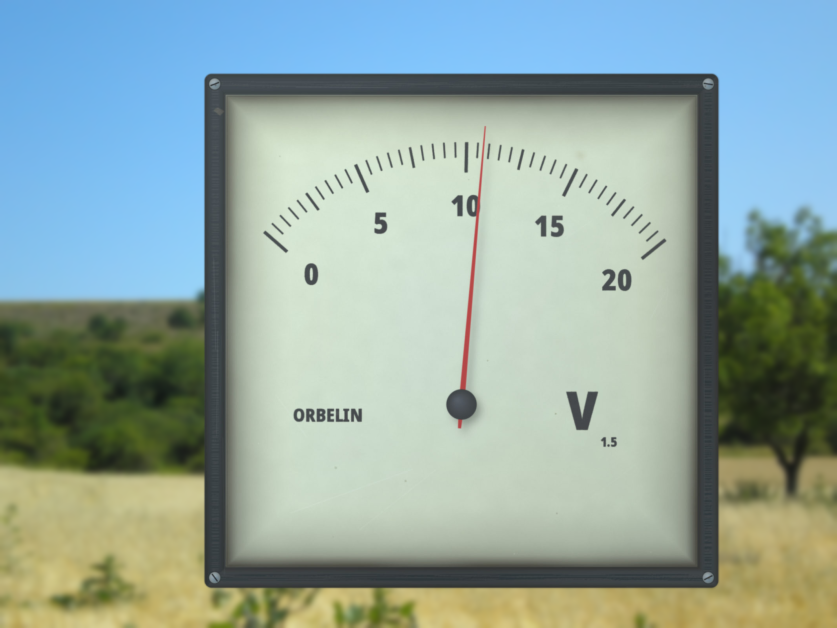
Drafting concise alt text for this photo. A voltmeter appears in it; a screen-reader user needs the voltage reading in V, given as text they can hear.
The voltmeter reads 10.75 V
